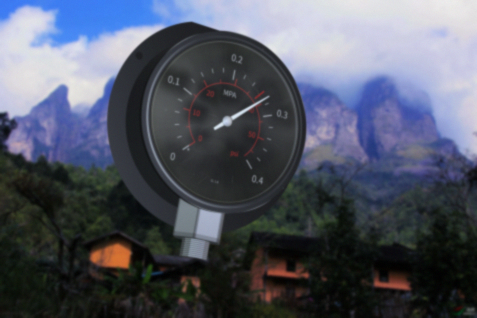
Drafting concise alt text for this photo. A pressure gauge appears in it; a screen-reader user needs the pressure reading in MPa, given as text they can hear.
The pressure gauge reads 0.27 MPa
